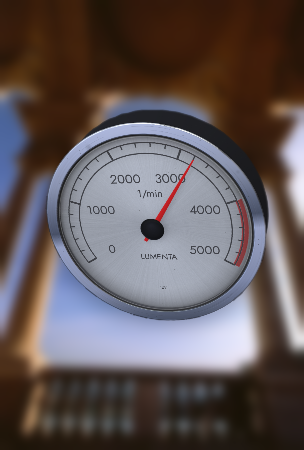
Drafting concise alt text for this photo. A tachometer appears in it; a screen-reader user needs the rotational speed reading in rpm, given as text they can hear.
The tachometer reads 3200 rpm
